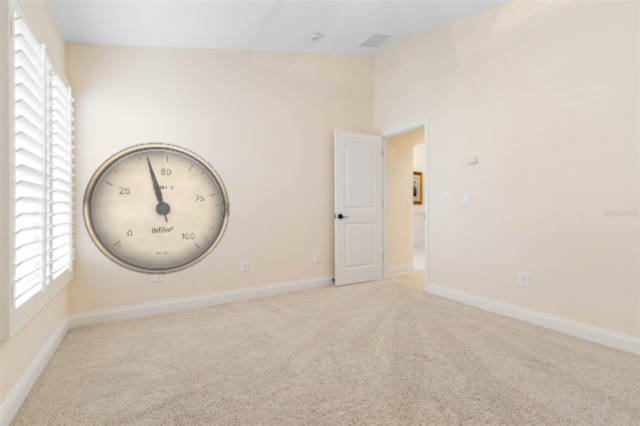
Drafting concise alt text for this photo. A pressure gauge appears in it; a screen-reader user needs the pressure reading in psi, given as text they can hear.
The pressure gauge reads 42.5 psi
